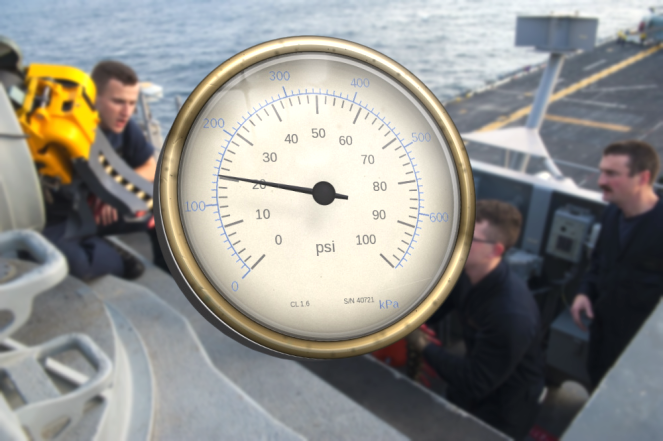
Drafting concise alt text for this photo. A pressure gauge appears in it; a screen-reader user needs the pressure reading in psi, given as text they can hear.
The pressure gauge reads 20 psi
